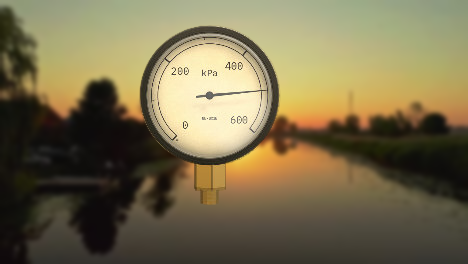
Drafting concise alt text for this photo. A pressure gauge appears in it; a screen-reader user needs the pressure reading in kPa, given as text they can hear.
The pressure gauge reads 500 kPa
